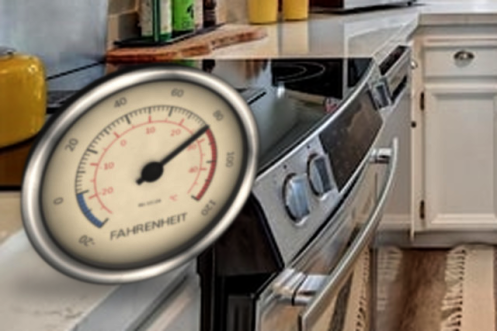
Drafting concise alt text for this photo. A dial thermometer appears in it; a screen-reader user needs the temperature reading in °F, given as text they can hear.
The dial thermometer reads 80 °F
